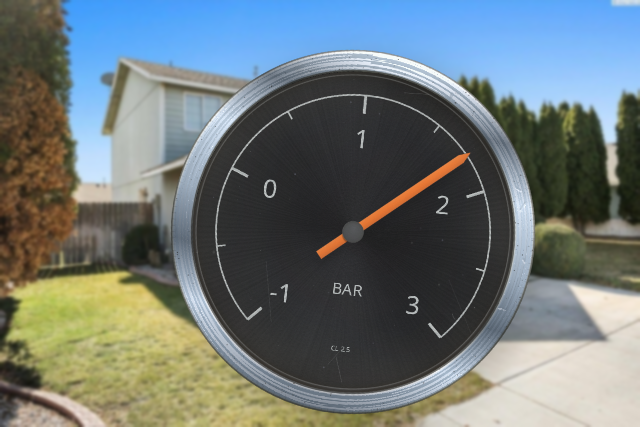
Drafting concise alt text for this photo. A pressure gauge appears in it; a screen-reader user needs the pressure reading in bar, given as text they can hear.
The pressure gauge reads 1.75 bar
